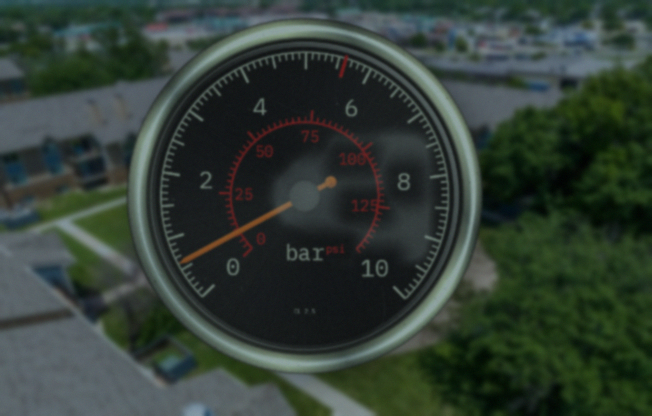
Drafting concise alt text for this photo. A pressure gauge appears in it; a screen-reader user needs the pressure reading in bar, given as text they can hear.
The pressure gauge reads 0.6 bar
